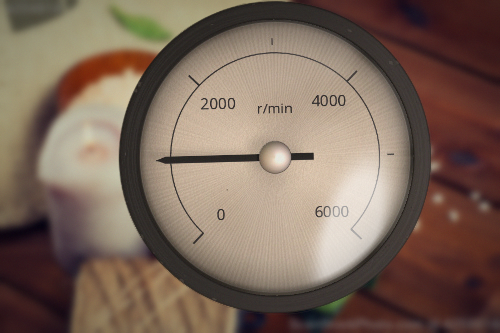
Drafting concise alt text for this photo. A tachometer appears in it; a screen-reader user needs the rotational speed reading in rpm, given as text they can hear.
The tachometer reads 1000 rpm
